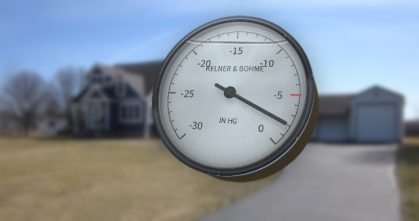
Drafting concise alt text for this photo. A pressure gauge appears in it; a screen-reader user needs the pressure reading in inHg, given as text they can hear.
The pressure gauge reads -2 inHg
